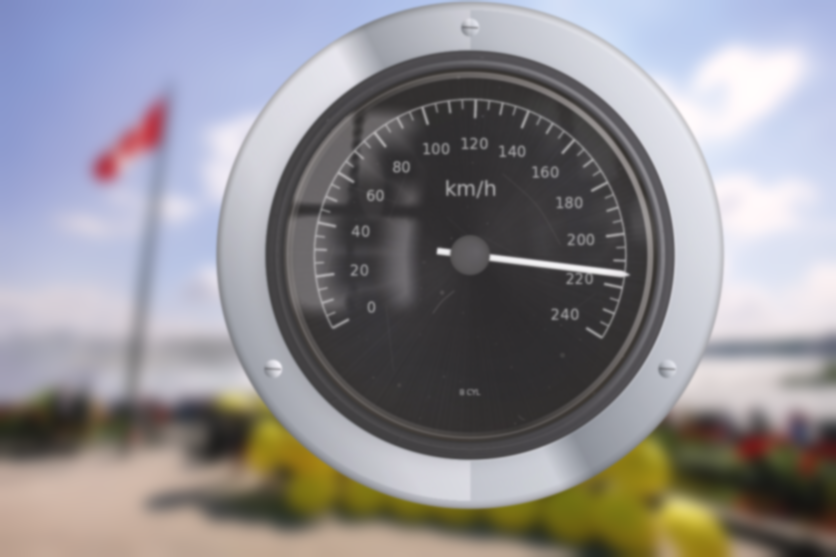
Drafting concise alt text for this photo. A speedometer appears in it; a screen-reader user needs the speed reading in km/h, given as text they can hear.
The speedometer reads 215 km/h
